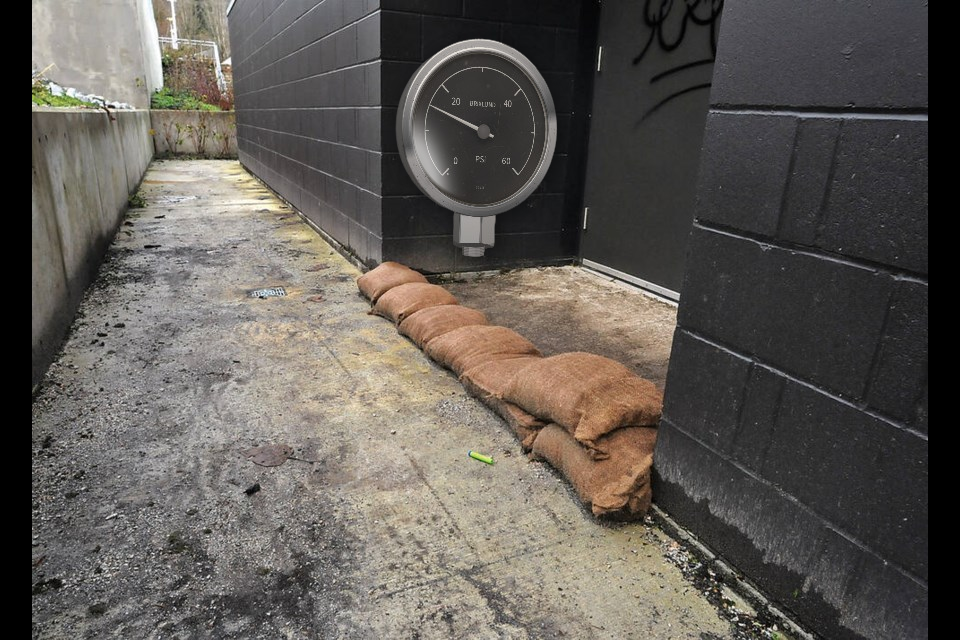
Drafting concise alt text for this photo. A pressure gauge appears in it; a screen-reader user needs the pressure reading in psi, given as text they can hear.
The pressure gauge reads 15 psi
